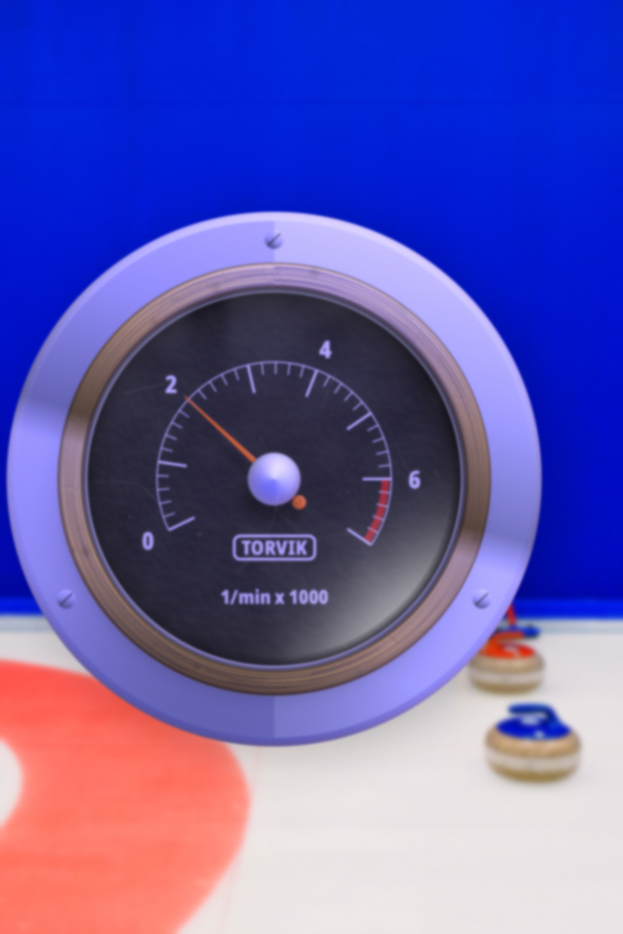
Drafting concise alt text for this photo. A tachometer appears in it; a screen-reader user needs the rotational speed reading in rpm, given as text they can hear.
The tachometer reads 2000 rpm
